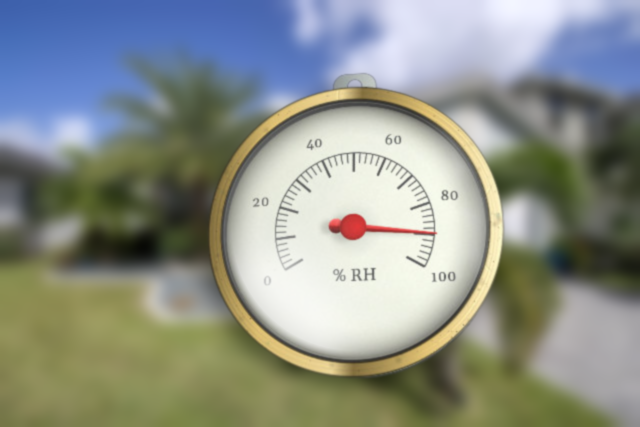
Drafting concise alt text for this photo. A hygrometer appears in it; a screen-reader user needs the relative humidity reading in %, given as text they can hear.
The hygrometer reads 90 %
